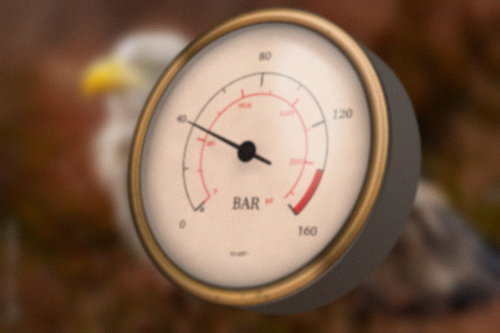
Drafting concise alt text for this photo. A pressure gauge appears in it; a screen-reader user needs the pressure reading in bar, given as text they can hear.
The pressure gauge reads 40 bar
